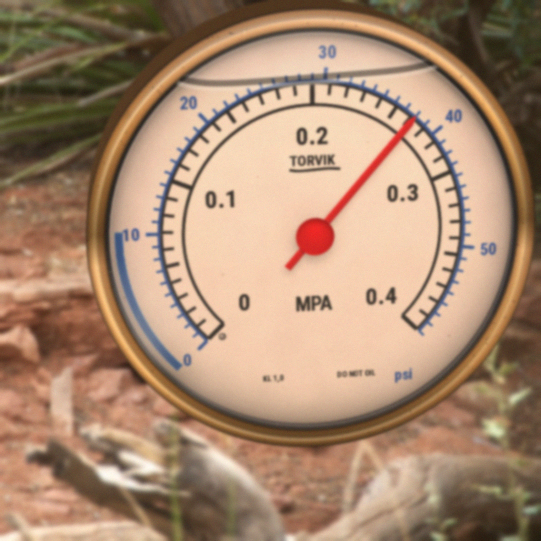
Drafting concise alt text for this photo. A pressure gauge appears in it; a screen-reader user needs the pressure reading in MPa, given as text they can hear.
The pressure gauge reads 0.26 MPa
